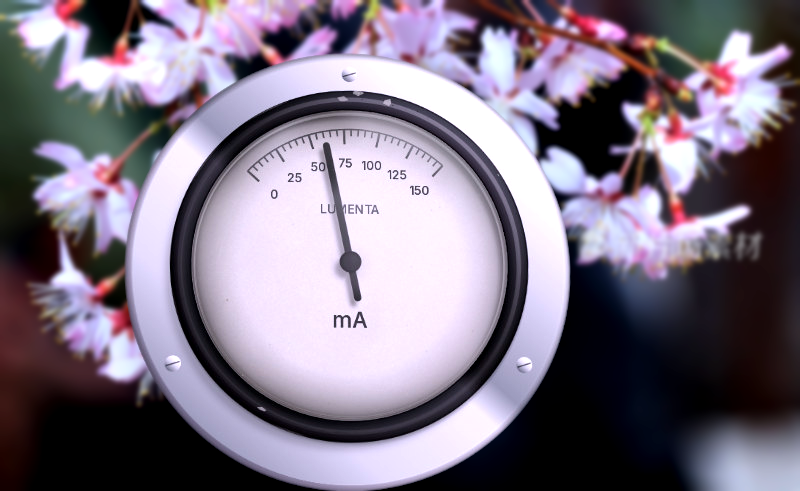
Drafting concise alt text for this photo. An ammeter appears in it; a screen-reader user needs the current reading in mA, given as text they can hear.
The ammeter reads 60 mA
